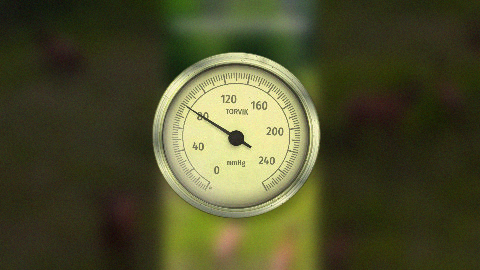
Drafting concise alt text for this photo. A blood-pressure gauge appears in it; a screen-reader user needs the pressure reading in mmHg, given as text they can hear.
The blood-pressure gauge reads 80 mmHg
